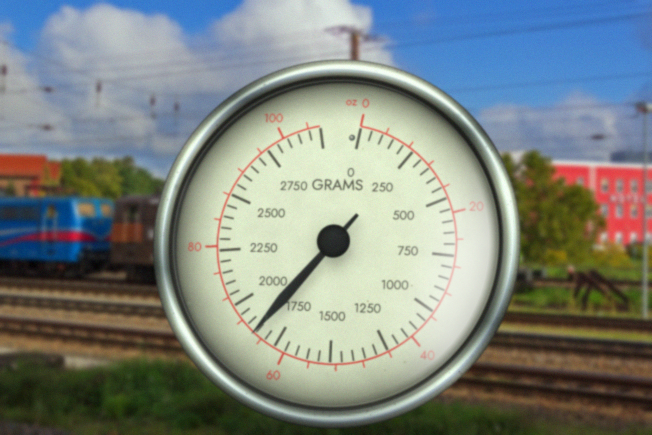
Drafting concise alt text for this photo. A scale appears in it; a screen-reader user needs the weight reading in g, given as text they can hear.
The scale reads 1850 g
